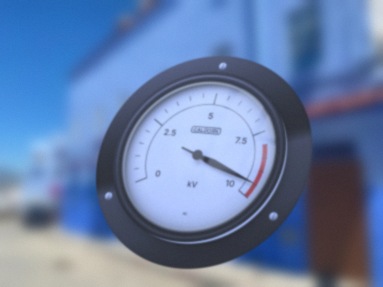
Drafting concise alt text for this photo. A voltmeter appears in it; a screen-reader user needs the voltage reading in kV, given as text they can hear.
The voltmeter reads 9.5 kV
